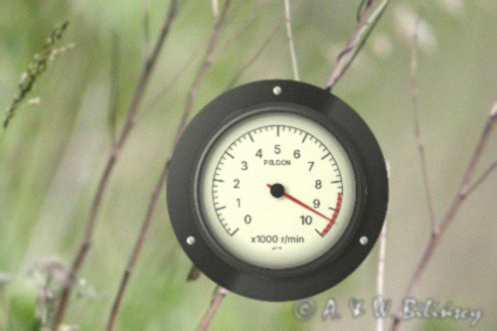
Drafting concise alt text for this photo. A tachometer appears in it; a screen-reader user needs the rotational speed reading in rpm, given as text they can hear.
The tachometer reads 9400 rpm
